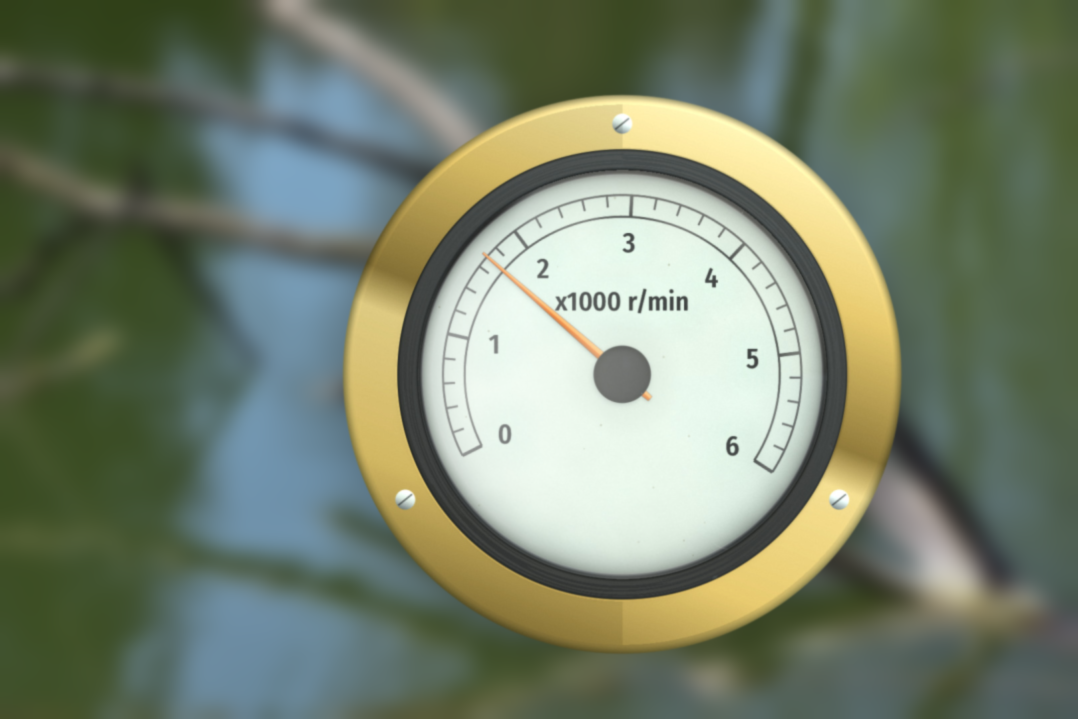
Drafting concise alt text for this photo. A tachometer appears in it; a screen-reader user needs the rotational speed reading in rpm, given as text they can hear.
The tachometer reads 1700 rpm
